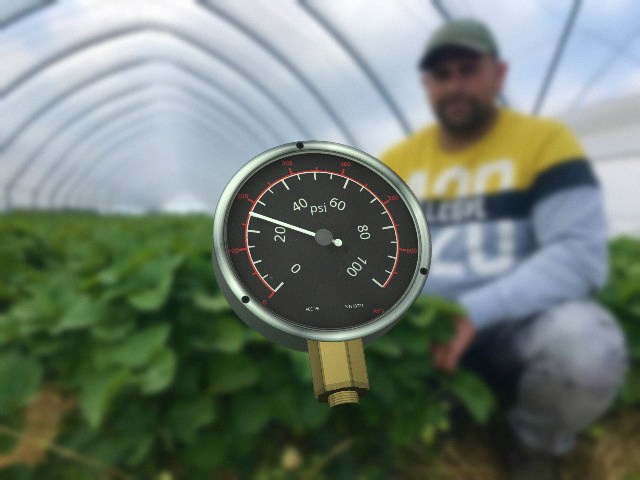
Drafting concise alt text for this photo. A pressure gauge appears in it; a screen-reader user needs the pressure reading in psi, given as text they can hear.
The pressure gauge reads 25 psi
